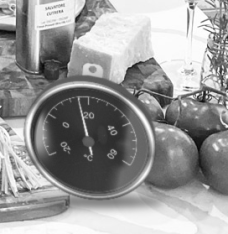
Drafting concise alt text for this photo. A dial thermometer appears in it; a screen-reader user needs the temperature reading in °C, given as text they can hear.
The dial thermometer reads 16 °C
